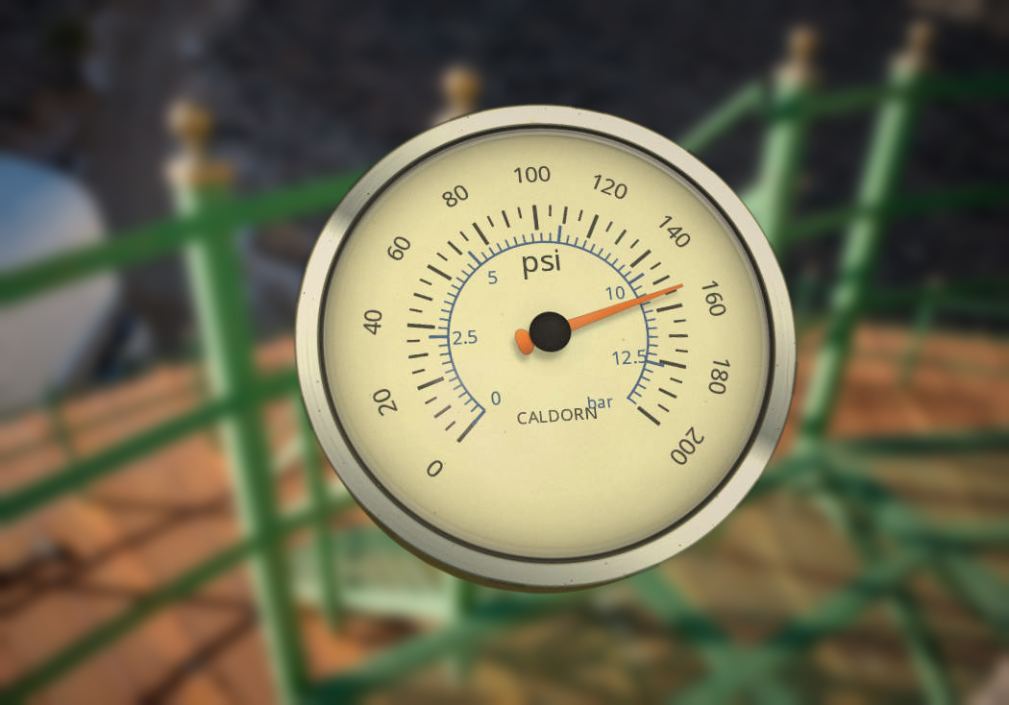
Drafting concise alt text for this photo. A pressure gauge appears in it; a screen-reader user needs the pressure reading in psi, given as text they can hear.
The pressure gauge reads 155 psi
